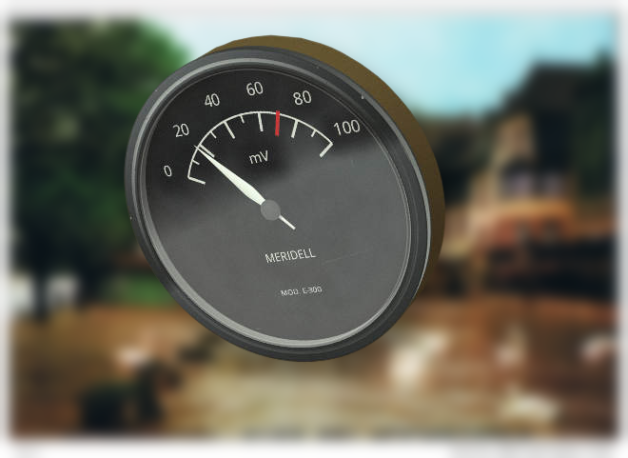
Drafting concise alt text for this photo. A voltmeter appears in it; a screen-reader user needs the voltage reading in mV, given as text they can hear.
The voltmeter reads 20 mV
